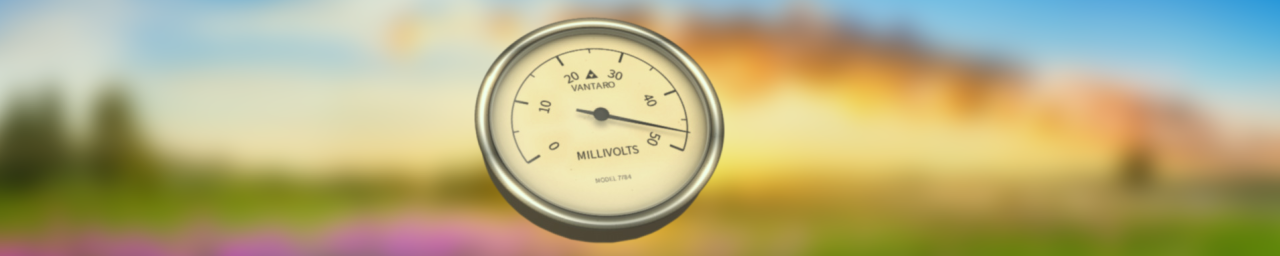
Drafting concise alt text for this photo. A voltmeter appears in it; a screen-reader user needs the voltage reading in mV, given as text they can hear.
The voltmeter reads 47.5 mV
